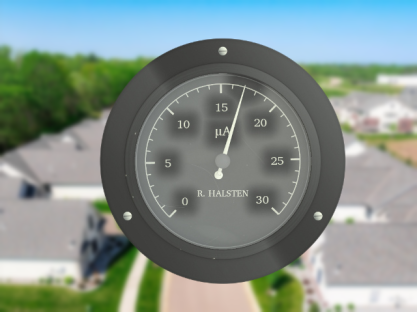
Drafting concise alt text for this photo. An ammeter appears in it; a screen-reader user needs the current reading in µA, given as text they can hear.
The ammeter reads 17 µA
